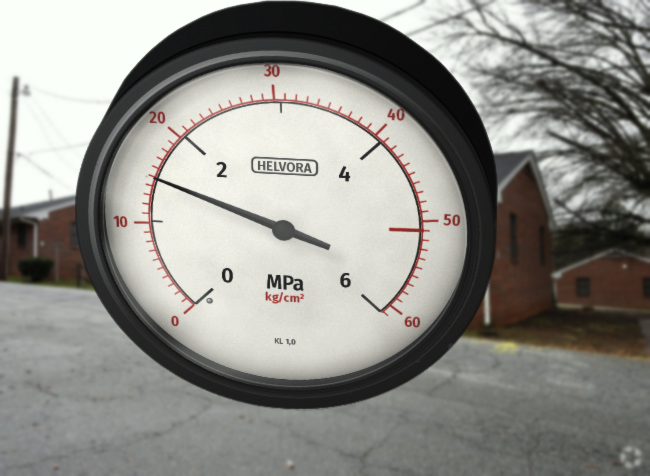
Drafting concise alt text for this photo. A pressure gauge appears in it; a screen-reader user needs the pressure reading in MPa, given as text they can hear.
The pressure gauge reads 1.5 MPa
